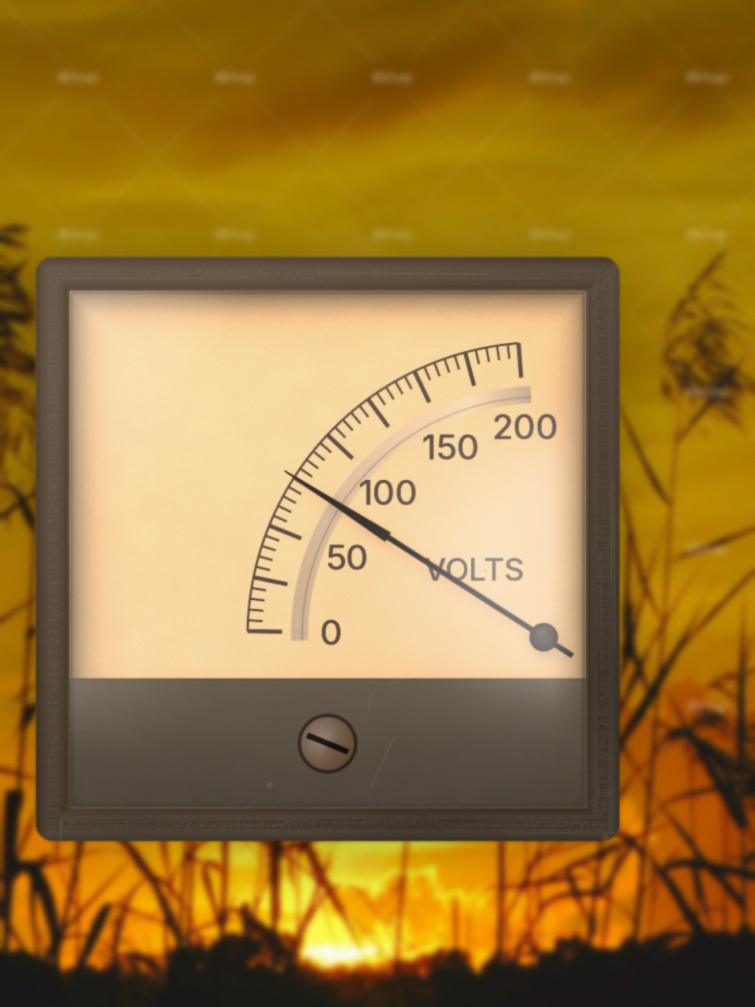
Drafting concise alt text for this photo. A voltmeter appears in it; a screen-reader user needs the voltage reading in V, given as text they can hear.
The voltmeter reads 75 V
